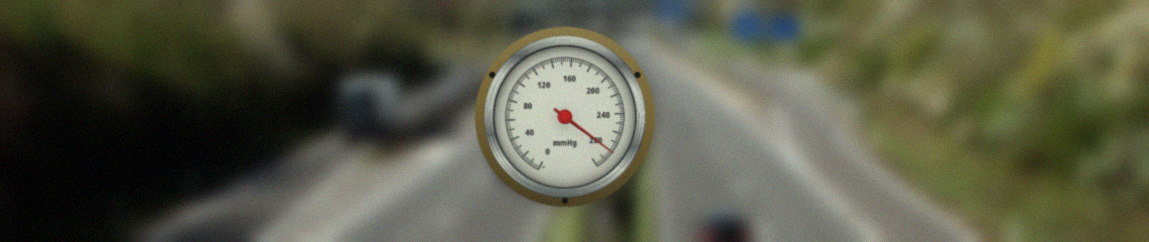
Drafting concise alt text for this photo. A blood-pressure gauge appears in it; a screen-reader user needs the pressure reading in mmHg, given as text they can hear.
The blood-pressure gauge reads 280 mmHg
